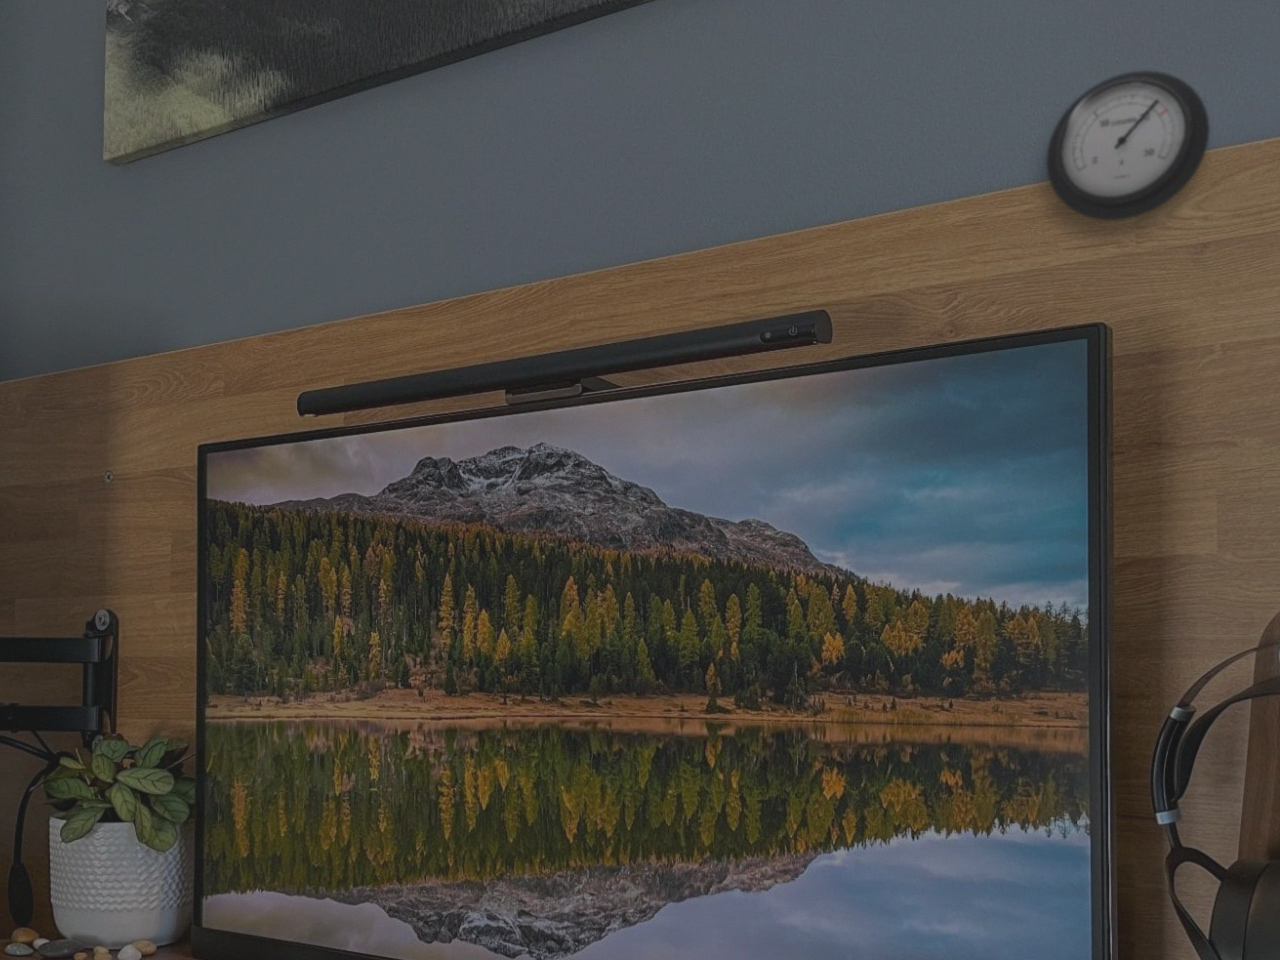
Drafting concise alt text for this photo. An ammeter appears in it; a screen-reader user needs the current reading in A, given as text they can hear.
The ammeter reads 20 A
